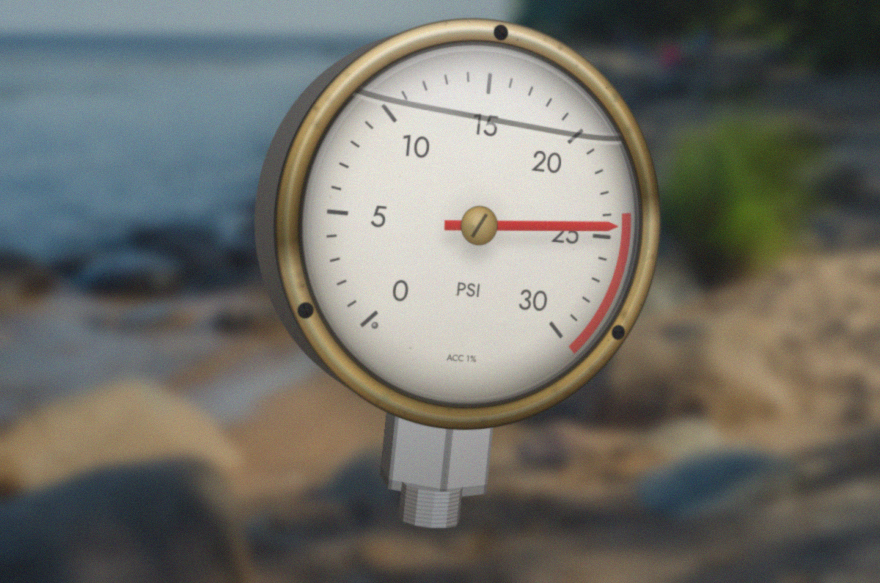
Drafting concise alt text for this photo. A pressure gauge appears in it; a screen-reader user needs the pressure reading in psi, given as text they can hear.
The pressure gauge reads 24.5 psi
